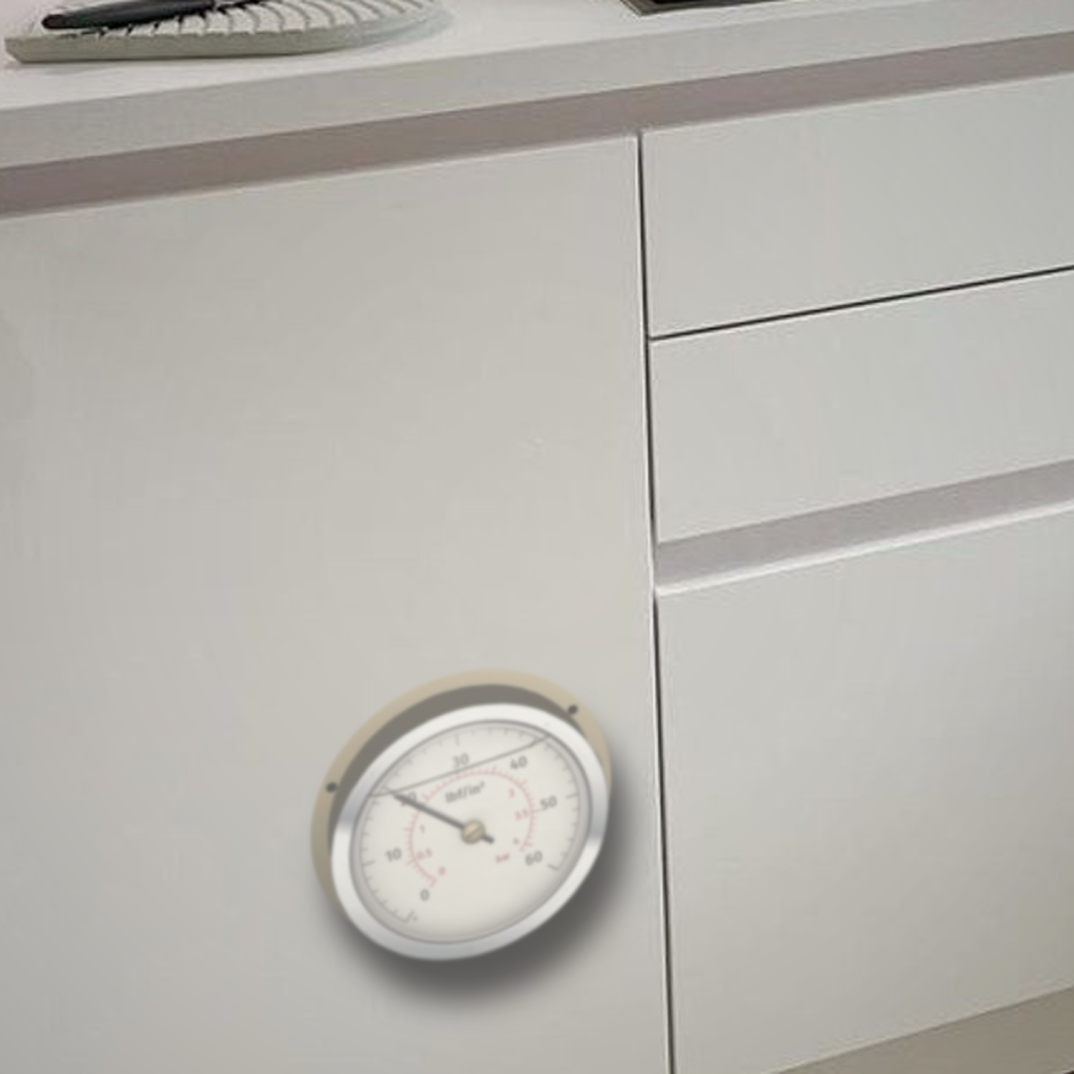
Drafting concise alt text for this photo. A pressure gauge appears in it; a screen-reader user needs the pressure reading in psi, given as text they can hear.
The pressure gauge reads 20 psi
